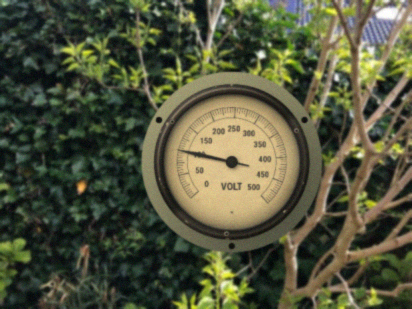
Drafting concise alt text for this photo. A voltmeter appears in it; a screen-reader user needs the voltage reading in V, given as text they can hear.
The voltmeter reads 100 V
